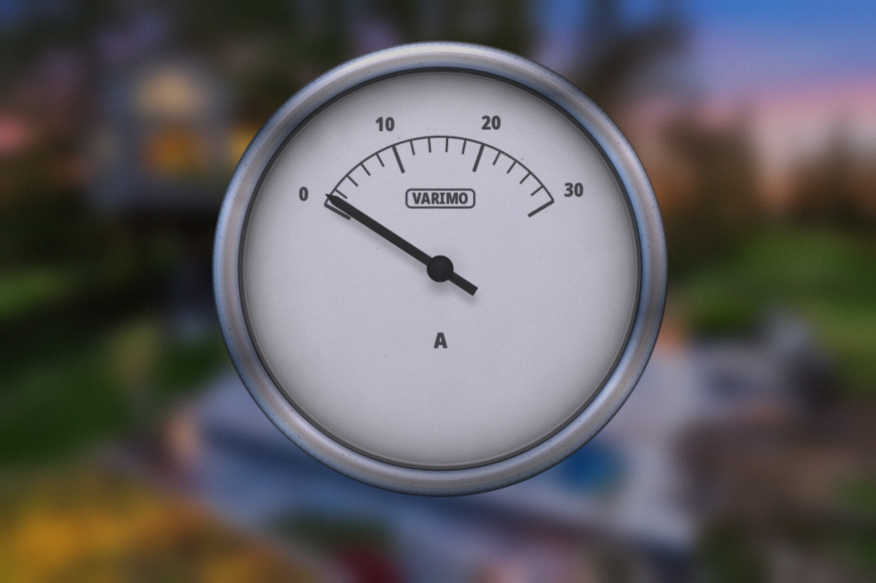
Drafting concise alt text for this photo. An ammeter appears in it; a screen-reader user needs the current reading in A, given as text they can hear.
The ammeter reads 1 A
